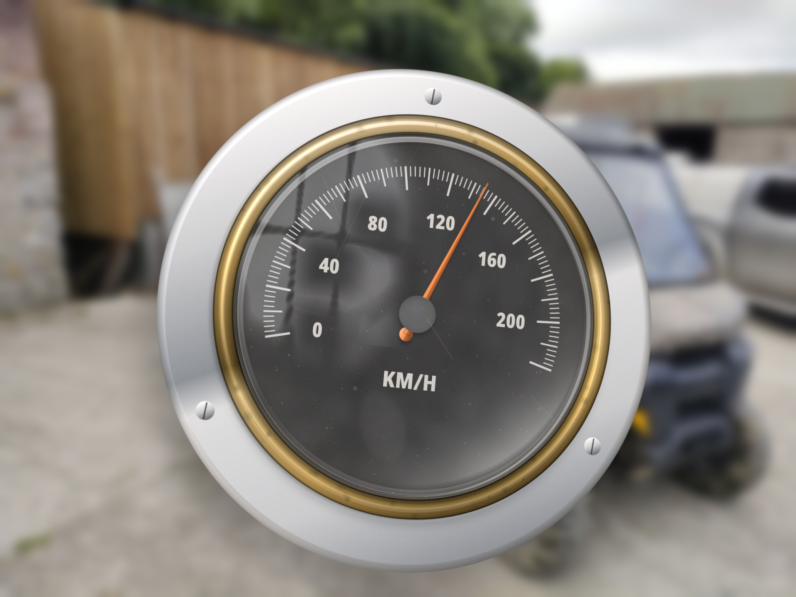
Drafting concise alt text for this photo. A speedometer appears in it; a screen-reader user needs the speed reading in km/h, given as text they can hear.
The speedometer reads 134 km/h
